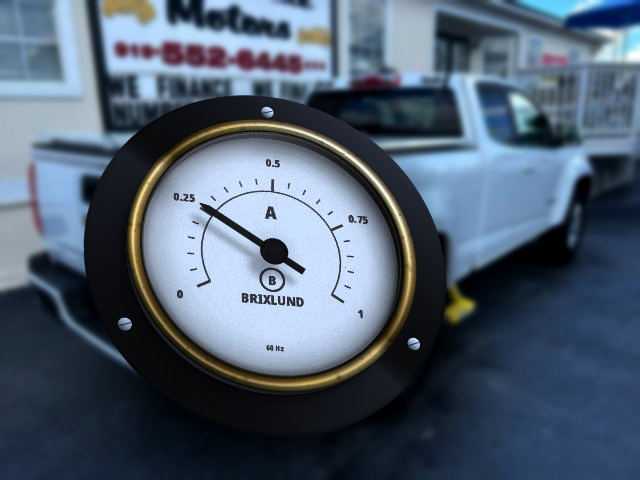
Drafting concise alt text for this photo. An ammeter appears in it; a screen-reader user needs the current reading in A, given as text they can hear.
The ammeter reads 0.25 A
